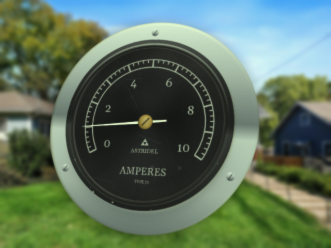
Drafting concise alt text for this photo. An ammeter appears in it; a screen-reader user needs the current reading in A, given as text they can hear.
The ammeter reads 1 A
